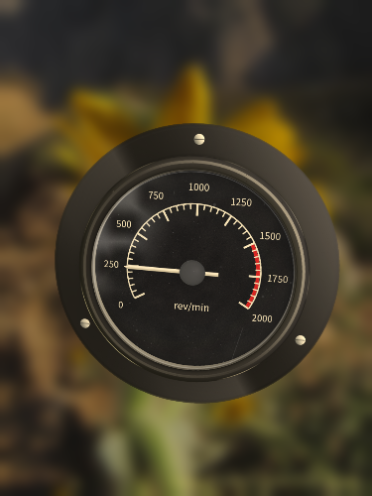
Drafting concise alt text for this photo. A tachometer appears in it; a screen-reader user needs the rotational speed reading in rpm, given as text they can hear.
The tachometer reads 250 rpm
